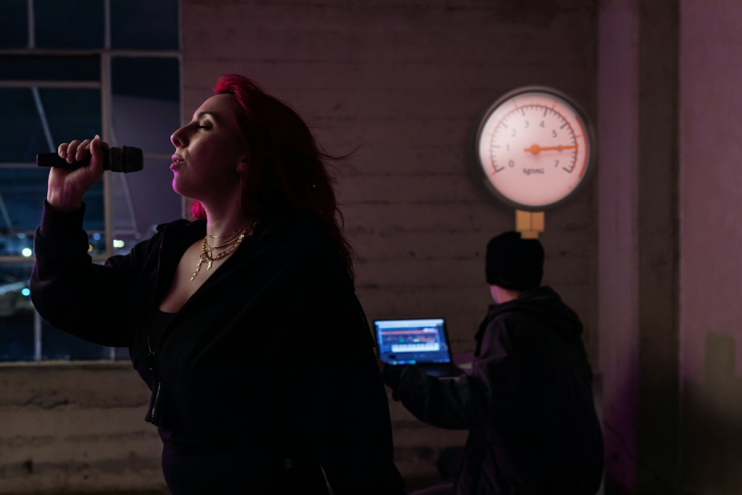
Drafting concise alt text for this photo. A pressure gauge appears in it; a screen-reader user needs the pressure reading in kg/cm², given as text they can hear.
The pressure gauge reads 6 kg/cm²
